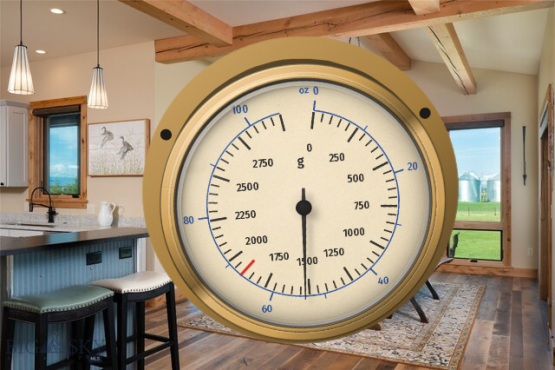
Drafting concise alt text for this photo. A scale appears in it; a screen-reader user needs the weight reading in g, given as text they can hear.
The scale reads 1525 g
